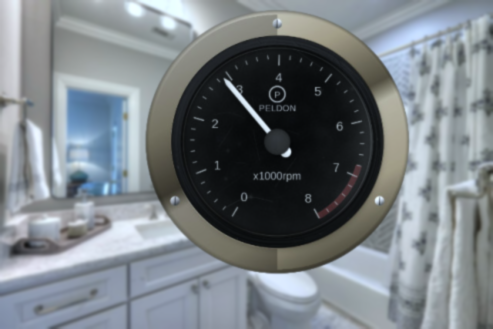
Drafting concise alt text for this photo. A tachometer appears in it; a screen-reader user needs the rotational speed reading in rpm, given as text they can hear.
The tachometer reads 2900 rpm
